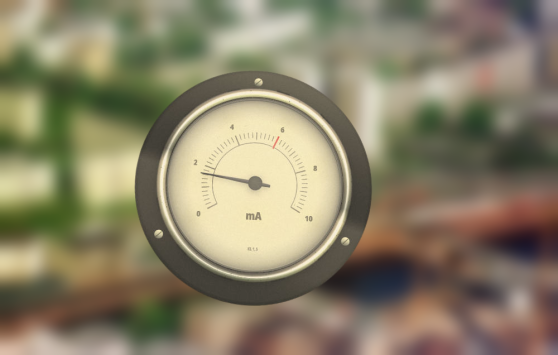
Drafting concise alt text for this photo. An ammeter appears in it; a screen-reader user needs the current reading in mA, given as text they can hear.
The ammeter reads 1.6 mA
